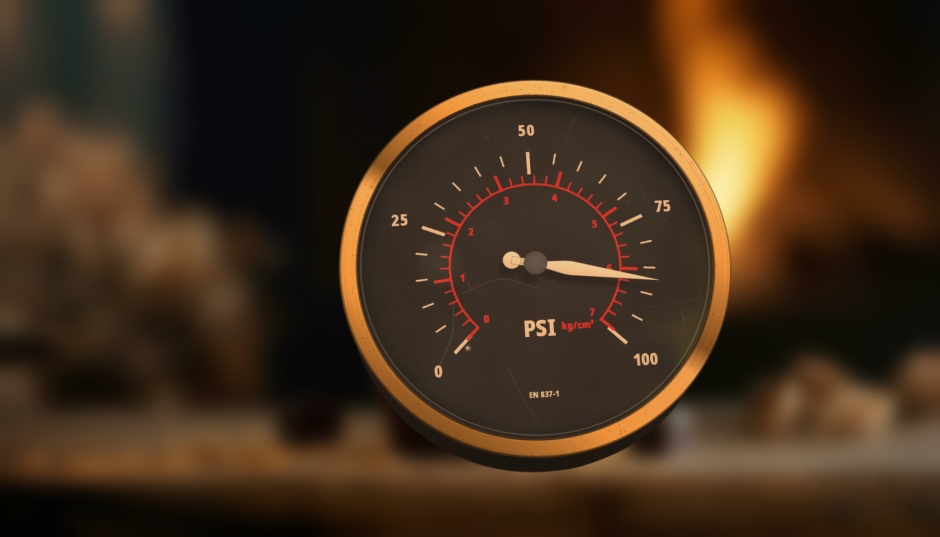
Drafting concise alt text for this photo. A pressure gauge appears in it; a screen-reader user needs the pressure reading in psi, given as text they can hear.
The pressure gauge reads 87.5 psi
